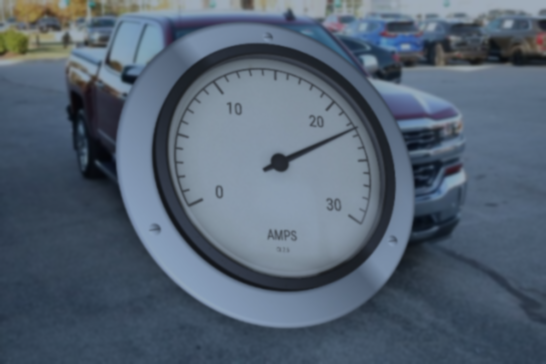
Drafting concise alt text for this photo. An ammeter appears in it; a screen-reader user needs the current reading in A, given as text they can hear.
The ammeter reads 22.5 A
